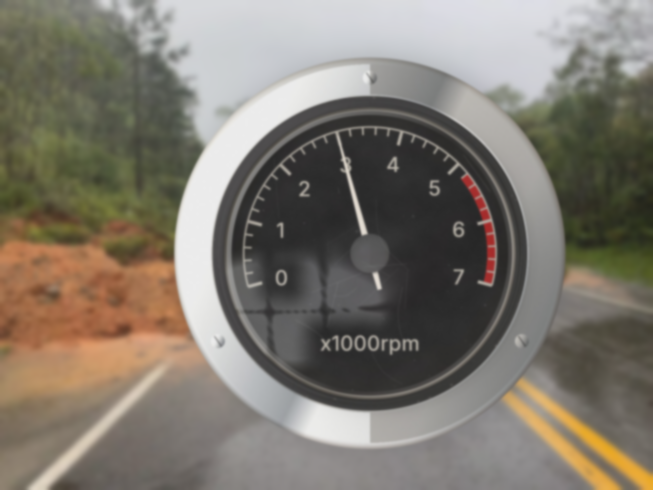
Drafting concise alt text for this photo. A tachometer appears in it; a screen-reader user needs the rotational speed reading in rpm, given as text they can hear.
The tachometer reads 3000 rpm
